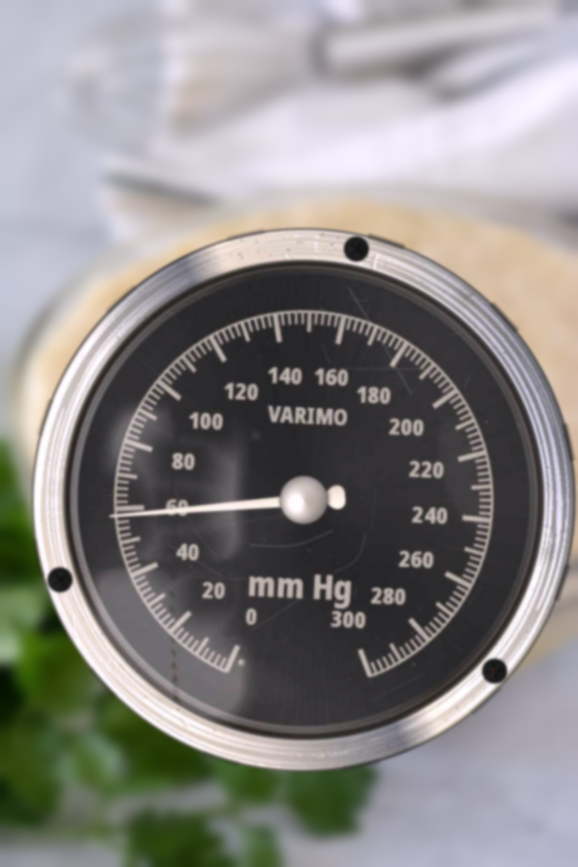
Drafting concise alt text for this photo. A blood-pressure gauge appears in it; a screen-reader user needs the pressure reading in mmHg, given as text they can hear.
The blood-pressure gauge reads 58 mmHg
